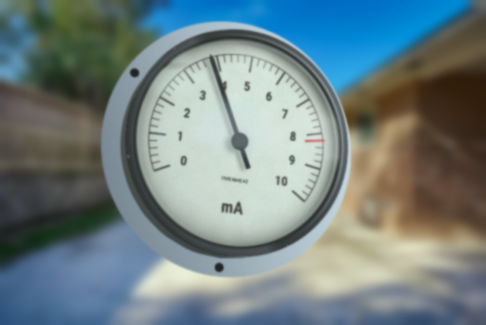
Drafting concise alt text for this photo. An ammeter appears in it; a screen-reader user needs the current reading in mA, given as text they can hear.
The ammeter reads 3.8 mA
